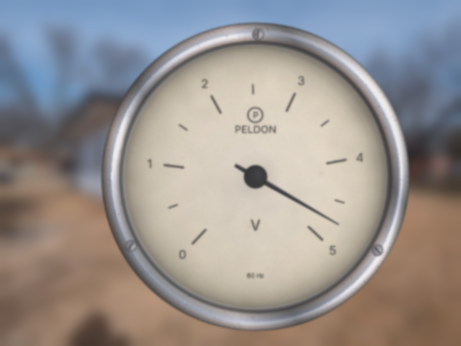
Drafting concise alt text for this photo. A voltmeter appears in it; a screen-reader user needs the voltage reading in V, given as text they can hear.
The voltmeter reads 4.75 V
